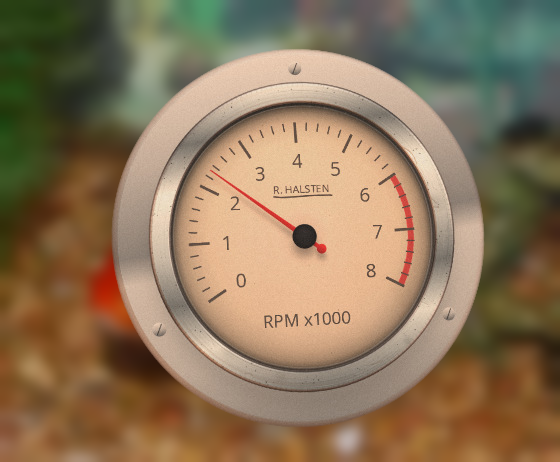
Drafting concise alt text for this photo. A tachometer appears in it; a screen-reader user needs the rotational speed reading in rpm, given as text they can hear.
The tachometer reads 2300 rpm
